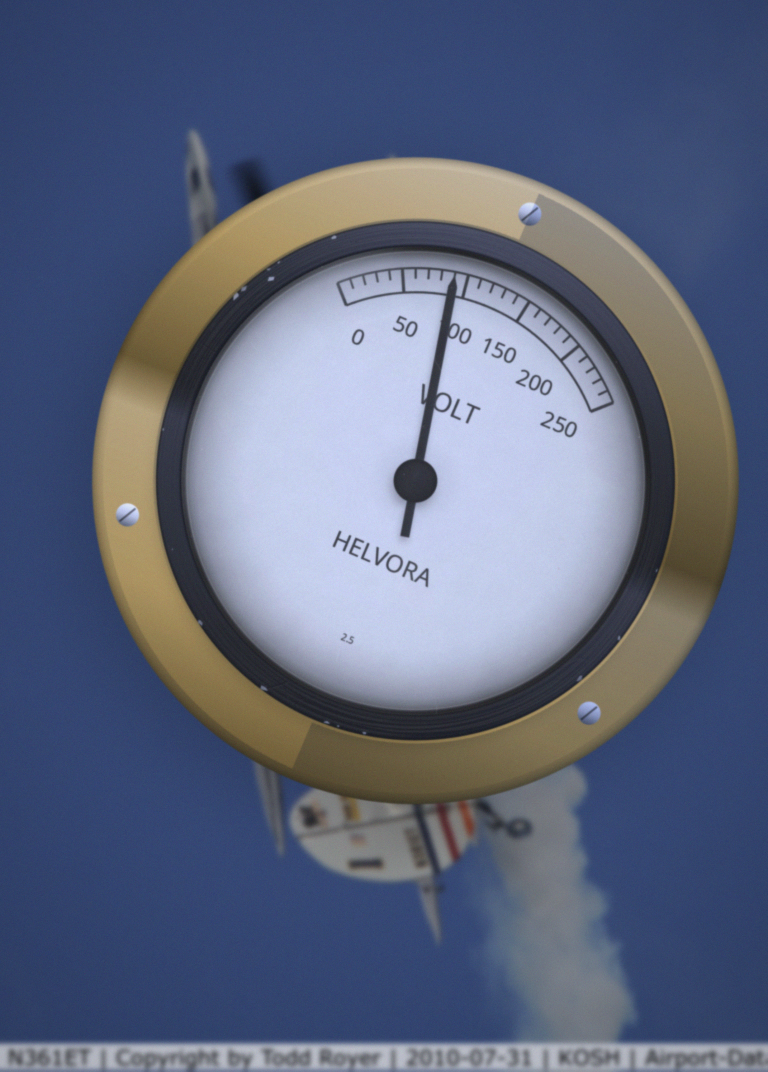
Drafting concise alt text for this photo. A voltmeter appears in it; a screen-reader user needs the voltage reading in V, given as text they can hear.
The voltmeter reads 90 V
